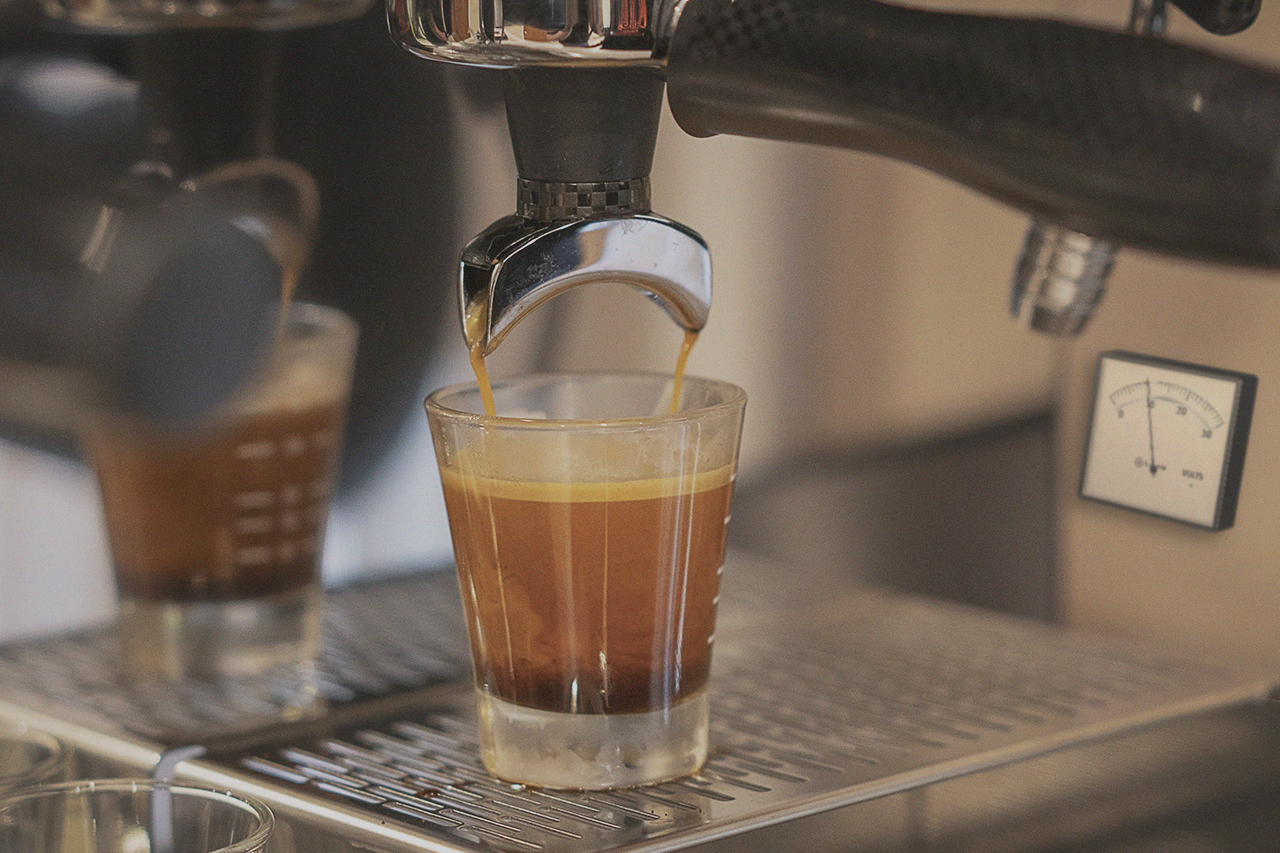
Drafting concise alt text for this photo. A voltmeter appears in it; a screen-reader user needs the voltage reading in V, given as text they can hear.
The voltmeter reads 10 V
